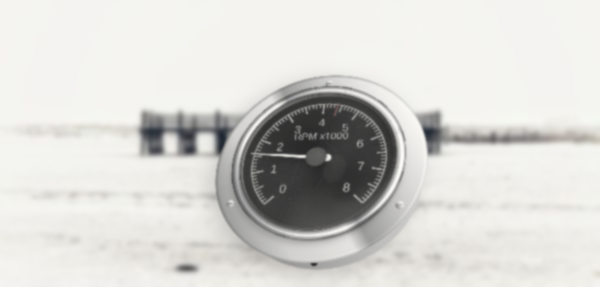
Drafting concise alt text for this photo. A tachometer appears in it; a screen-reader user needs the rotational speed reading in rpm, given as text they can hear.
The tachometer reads 1500 rpm
